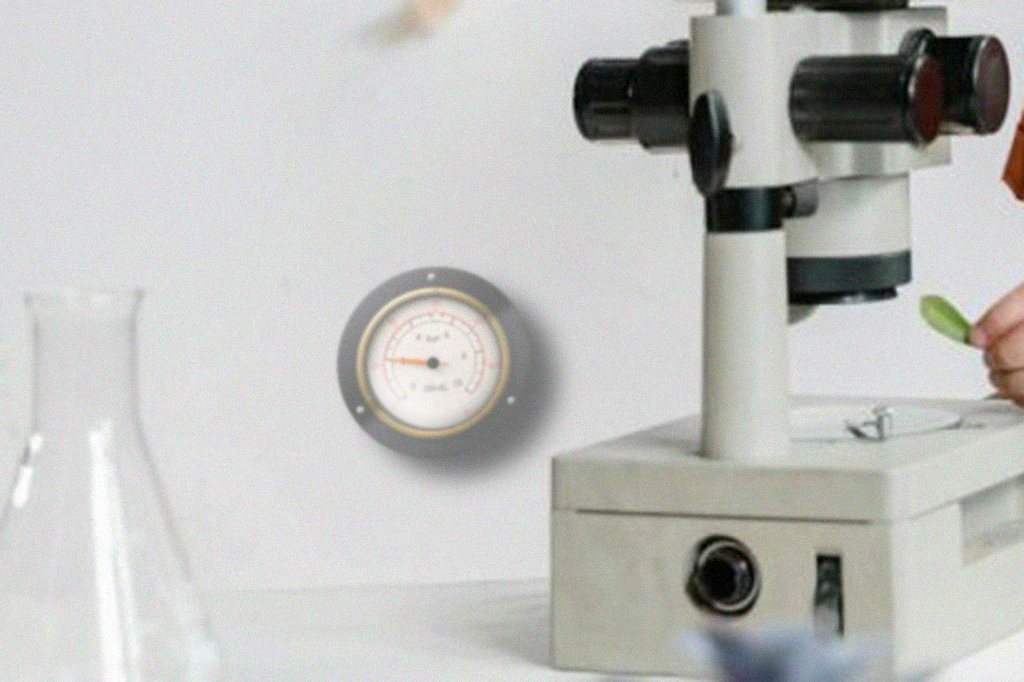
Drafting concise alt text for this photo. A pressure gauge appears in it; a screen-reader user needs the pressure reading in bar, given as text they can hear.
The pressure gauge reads 2 bar
